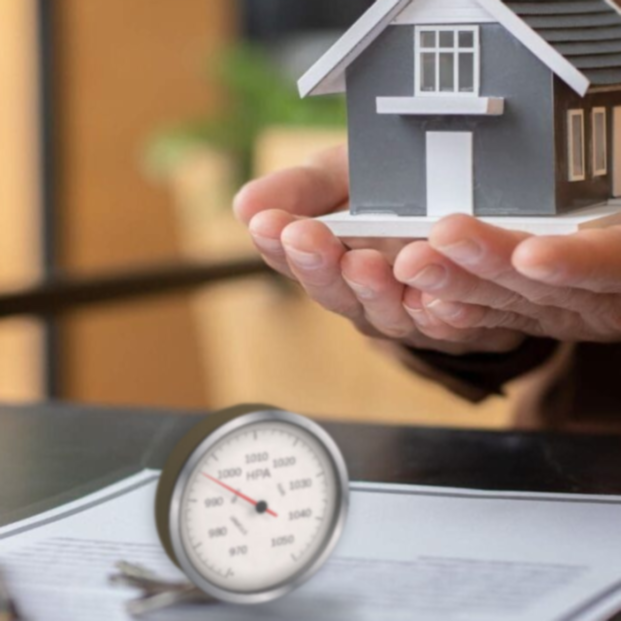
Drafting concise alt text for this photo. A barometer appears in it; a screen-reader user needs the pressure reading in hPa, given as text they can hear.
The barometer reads 996 hPa
